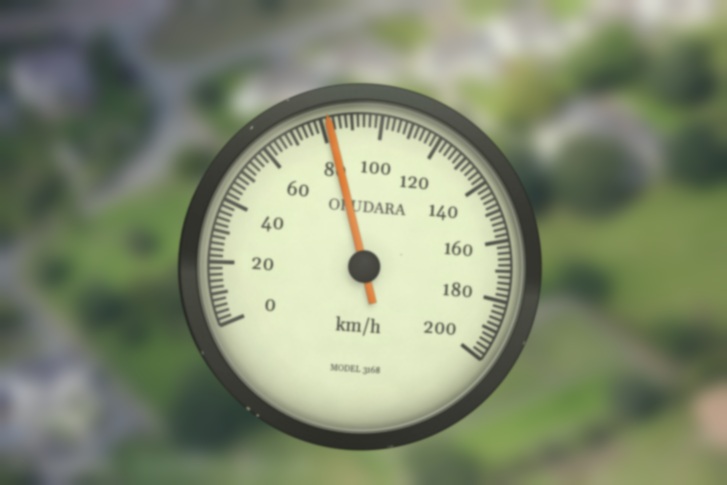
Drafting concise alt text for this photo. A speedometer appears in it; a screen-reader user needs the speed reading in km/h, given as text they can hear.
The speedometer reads 82 km/h
